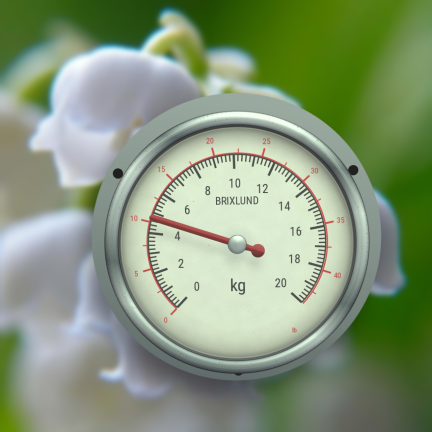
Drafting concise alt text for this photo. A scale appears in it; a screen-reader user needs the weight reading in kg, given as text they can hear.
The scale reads 4.8 kg
